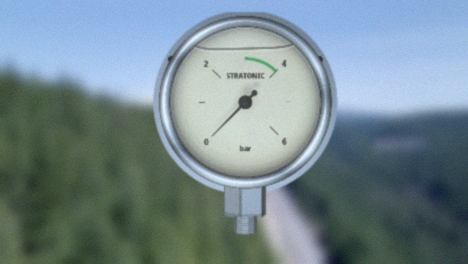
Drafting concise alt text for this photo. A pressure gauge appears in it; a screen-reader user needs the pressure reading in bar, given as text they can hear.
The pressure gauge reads 0 bar
